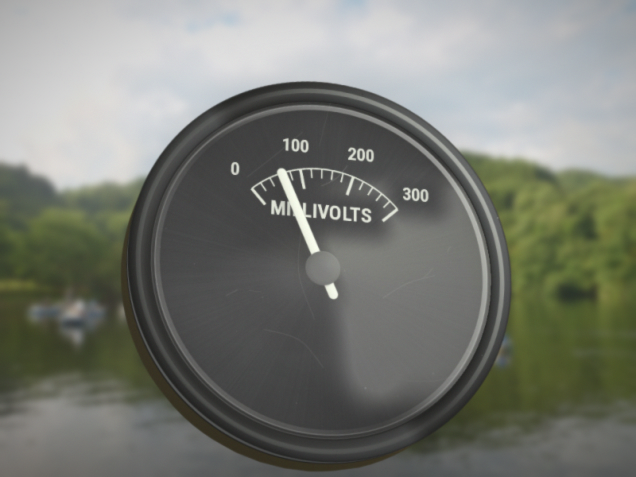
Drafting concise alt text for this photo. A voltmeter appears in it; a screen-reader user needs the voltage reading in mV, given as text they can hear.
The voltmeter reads 60 mV
